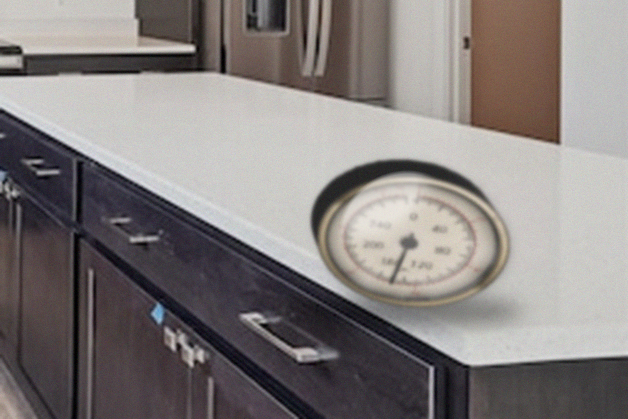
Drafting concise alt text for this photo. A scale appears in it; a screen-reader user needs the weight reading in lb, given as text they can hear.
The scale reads 150 lb
